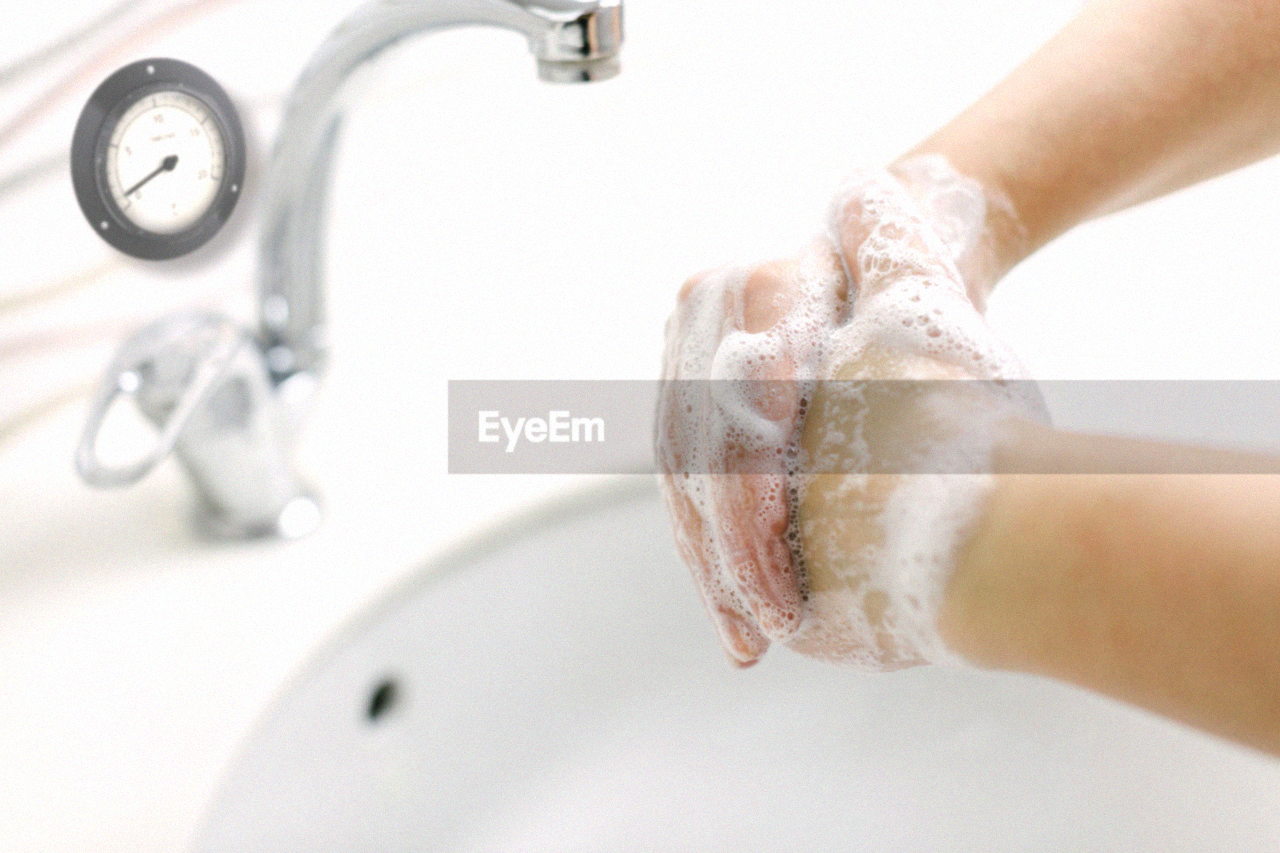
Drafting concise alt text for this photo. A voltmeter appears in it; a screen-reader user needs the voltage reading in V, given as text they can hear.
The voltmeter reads 1 V
